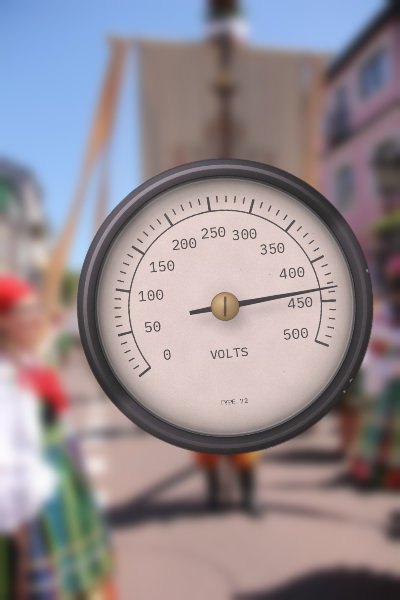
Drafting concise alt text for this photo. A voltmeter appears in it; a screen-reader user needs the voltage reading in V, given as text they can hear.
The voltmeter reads 435 V
